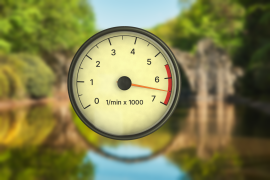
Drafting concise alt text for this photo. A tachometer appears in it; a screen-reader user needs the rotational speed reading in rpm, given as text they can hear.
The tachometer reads 6500 rpm
